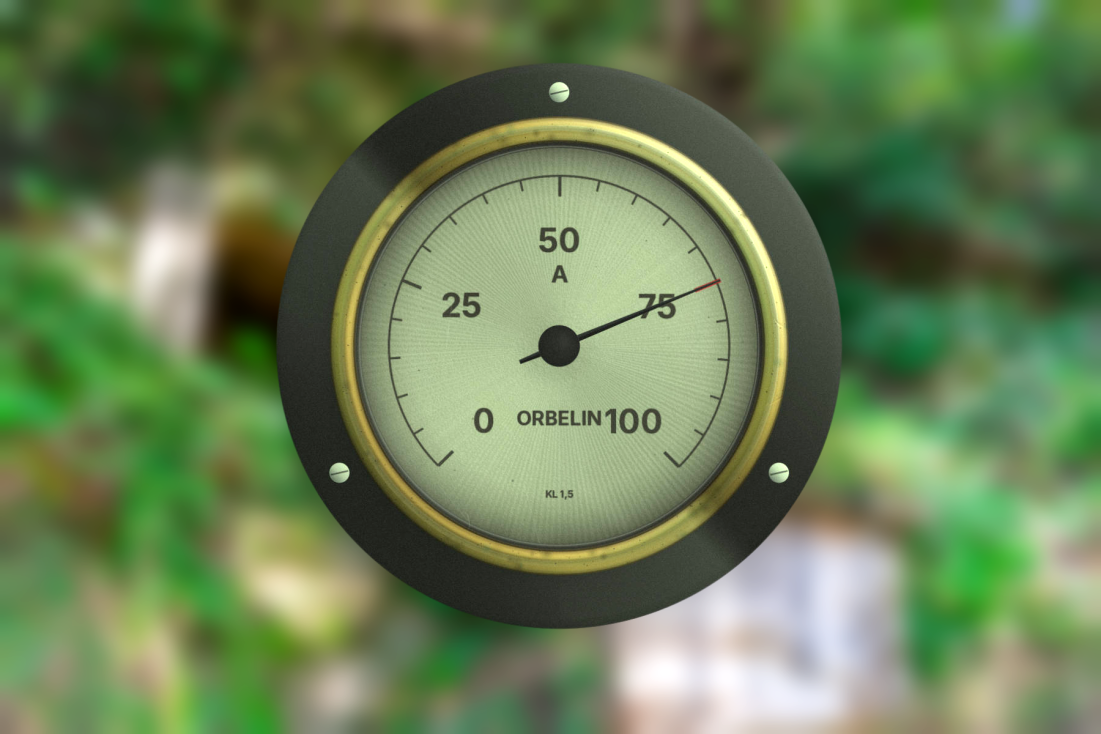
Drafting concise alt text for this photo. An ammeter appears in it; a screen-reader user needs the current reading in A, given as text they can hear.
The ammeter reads 75 A
